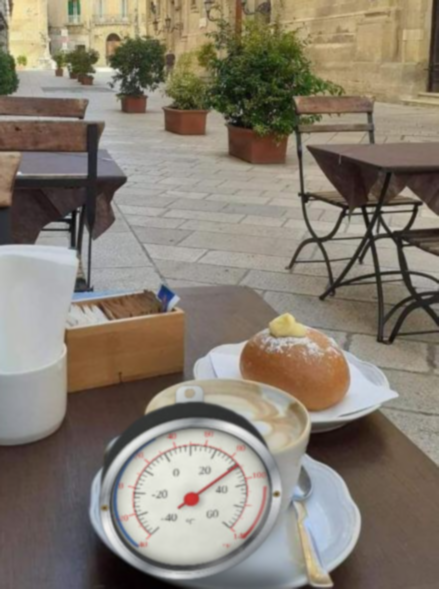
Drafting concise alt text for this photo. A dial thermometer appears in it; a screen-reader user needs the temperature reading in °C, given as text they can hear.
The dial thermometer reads 30 °C
